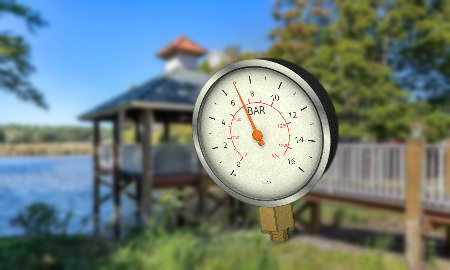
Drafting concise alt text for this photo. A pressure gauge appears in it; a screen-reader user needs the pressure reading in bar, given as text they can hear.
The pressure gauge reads 7 bar
